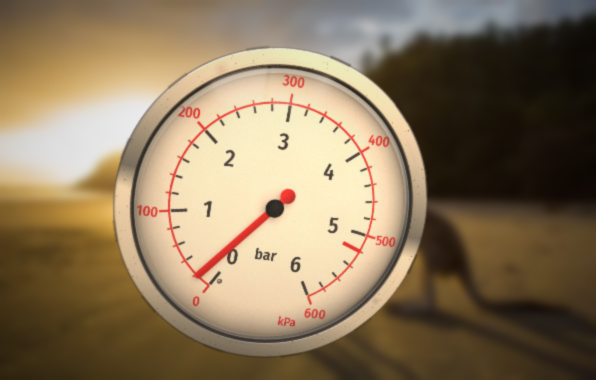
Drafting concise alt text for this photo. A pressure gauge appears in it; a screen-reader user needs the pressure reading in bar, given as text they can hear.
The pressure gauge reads 0.2 bar
